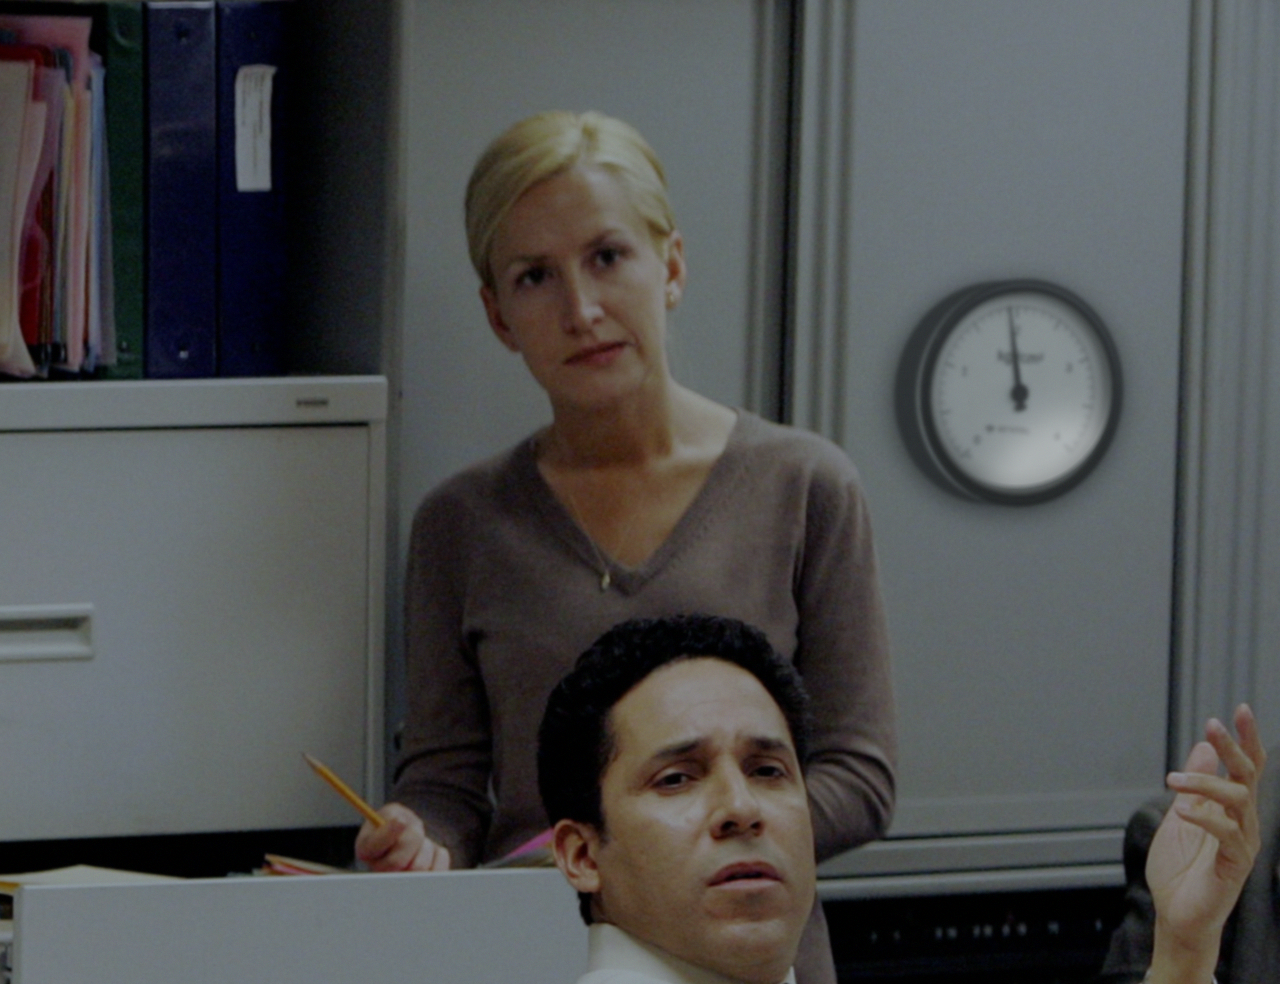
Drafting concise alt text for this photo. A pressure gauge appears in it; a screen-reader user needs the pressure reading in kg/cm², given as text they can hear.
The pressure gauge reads 1.9 kg/cm²
